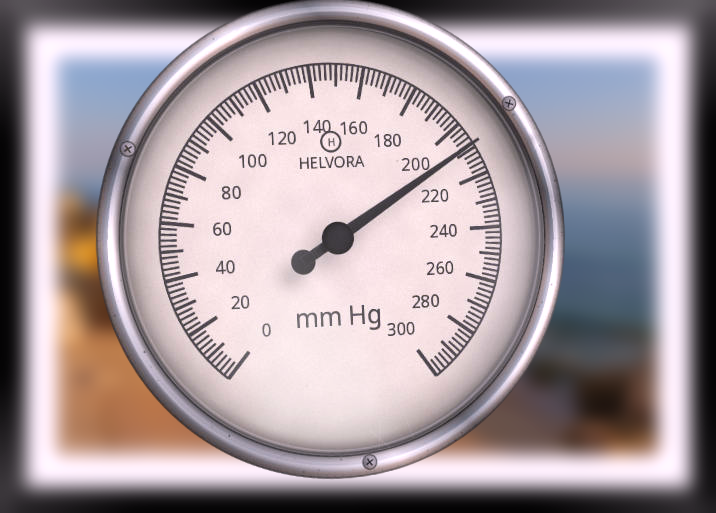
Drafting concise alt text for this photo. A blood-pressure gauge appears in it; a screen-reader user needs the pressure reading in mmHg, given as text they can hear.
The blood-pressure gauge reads 208 mmHg
